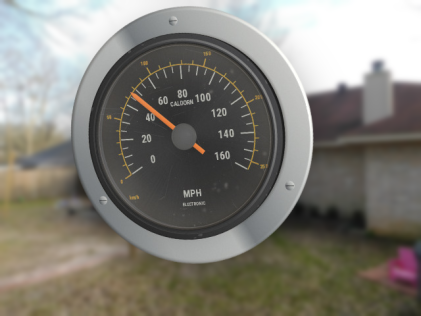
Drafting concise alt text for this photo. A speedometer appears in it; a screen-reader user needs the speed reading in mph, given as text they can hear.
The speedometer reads 47.5 mph
